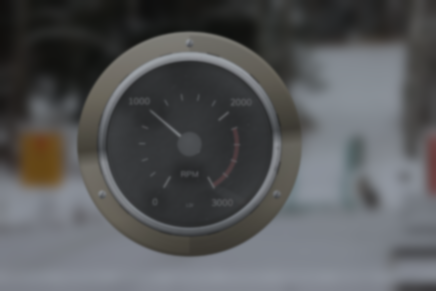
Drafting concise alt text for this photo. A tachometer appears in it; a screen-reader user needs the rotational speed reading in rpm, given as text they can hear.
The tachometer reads 1000 rpm
